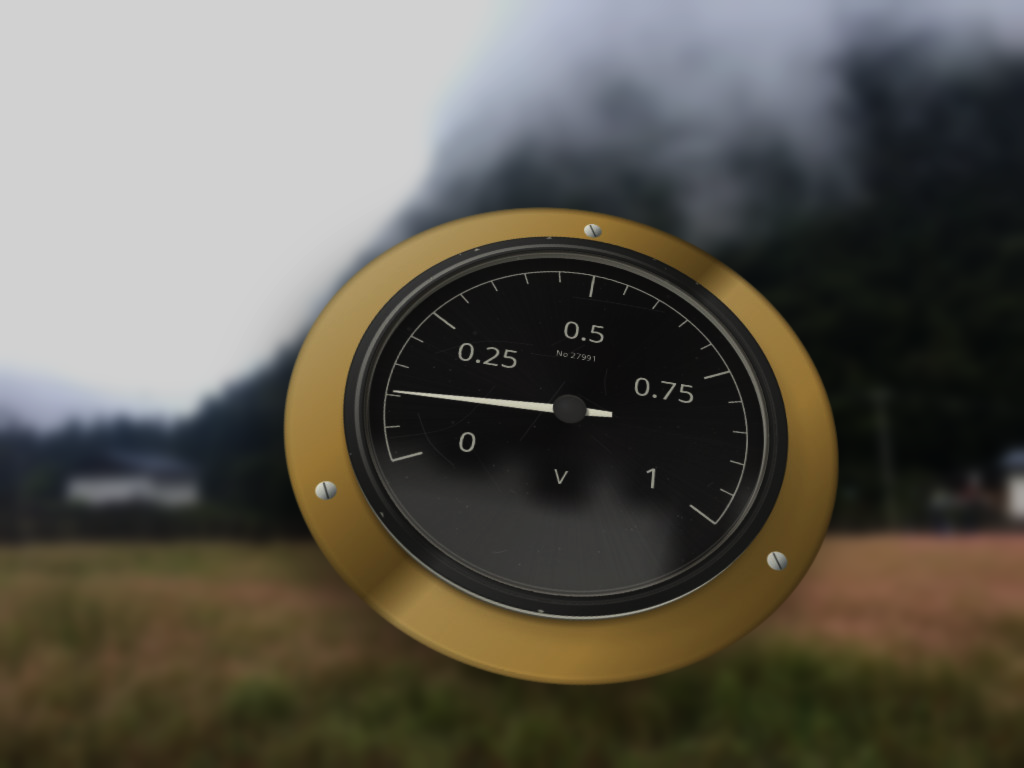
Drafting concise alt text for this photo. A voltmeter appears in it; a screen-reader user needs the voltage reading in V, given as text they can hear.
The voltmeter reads 0.1 V
